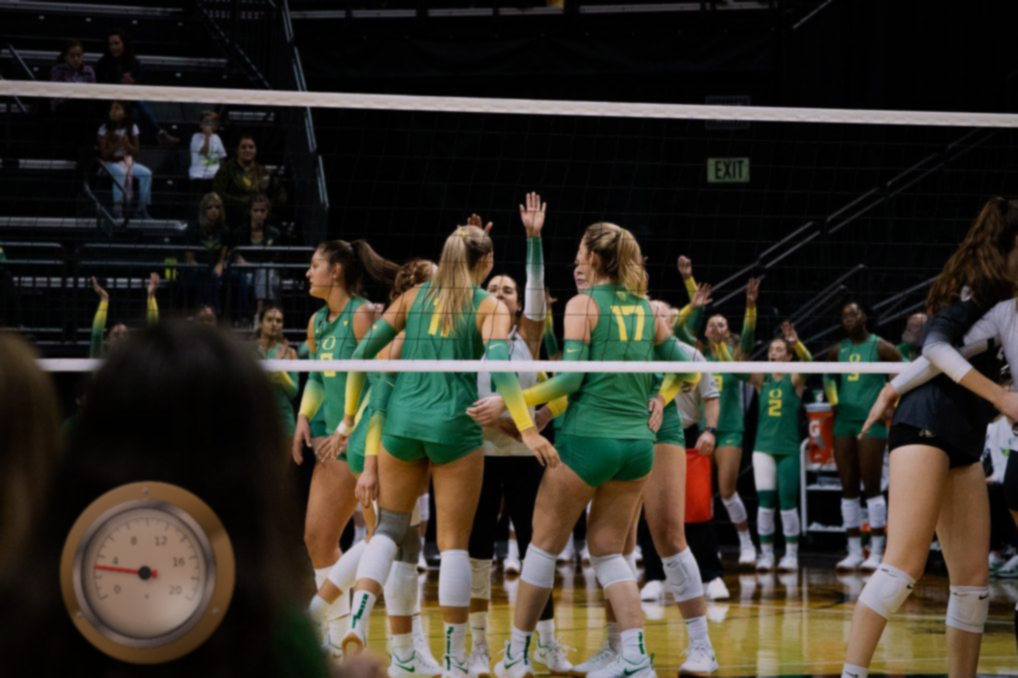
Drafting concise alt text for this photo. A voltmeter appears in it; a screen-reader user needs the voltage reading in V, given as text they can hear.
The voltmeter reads 3 V
